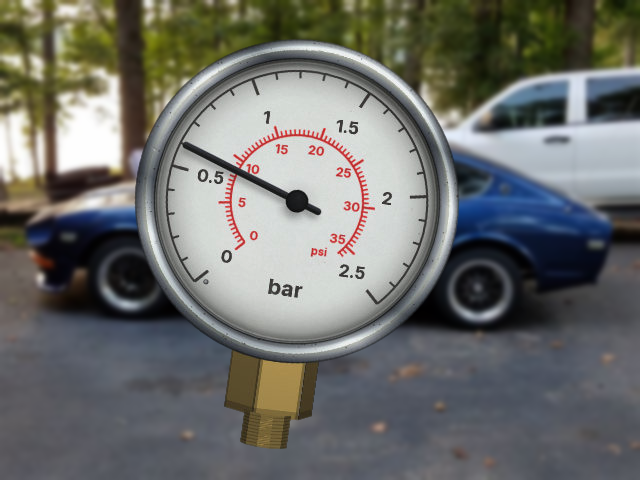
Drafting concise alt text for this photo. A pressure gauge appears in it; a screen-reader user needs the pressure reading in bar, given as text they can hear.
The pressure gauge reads 0.6 bar
